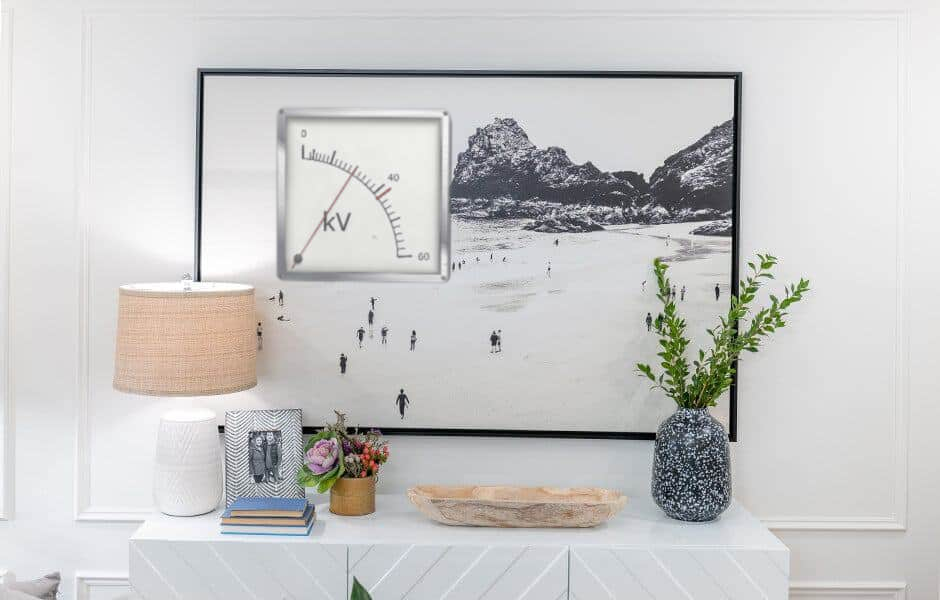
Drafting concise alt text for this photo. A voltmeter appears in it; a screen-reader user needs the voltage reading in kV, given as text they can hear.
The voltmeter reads 30 kV
